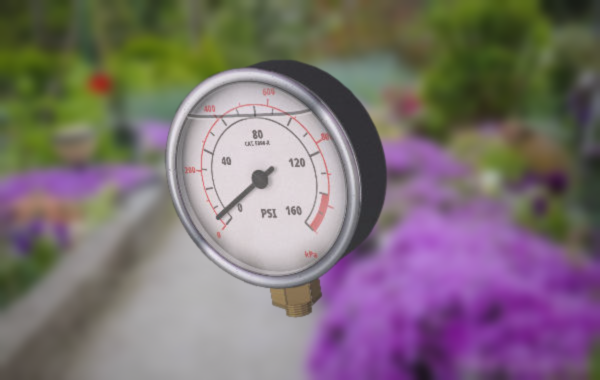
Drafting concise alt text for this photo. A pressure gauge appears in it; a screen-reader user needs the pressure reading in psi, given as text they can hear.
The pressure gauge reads 5 psi
